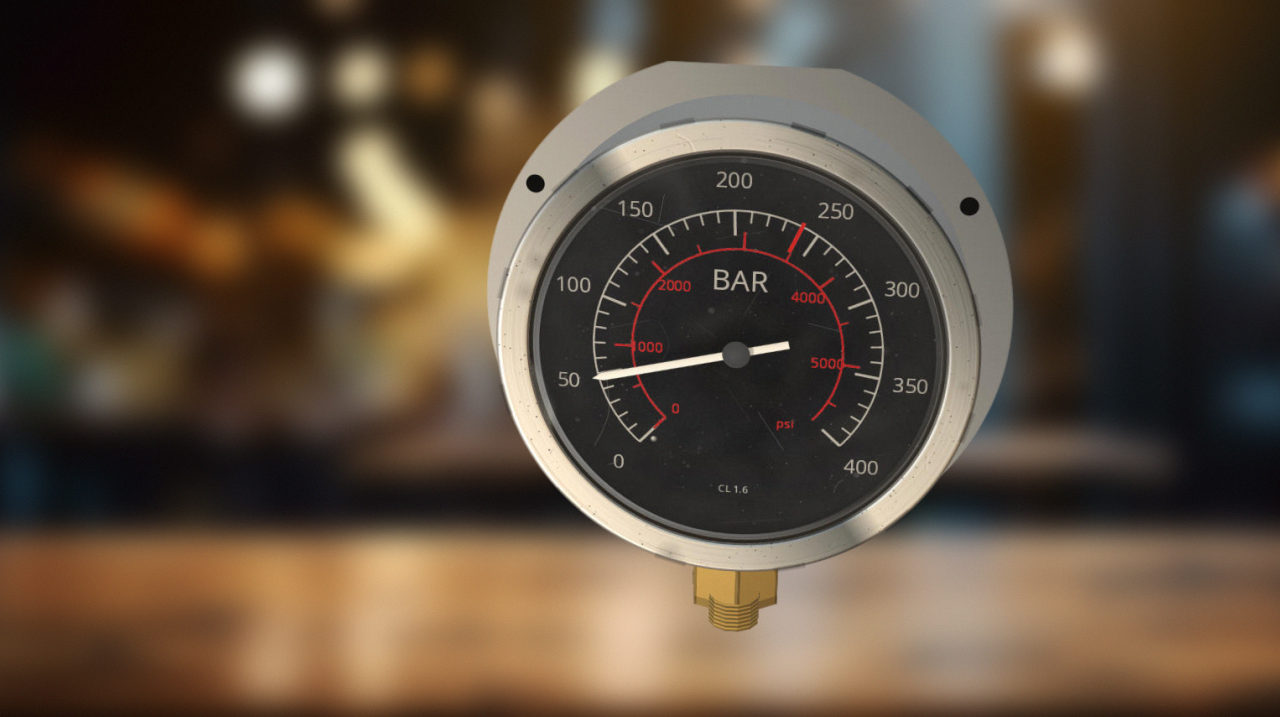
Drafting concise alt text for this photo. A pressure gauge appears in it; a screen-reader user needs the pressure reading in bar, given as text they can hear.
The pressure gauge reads 50 bar
